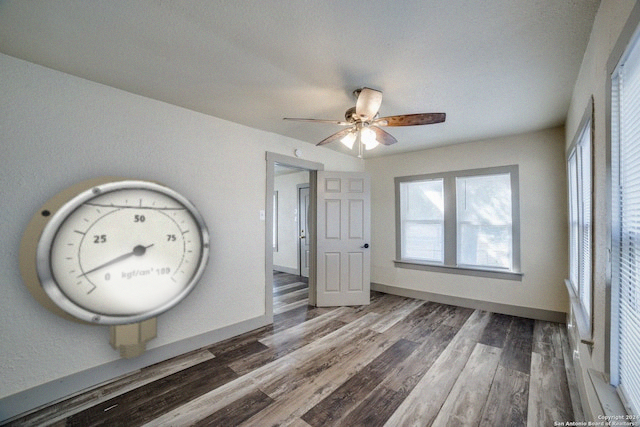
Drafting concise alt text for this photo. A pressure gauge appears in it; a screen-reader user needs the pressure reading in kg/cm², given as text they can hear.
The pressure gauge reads 7.5 kg/cm²
